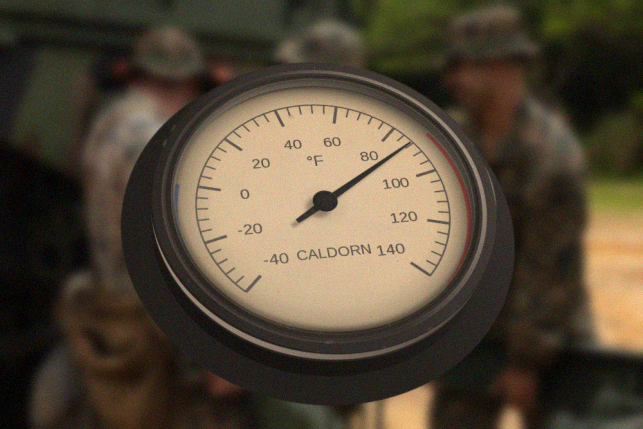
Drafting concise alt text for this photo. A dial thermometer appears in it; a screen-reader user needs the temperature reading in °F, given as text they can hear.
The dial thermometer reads 88 °F
